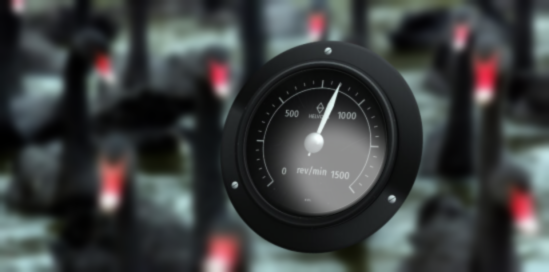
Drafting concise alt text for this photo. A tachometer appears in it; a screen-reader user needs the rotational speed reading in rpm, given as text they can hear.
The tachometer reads 850 rpm
